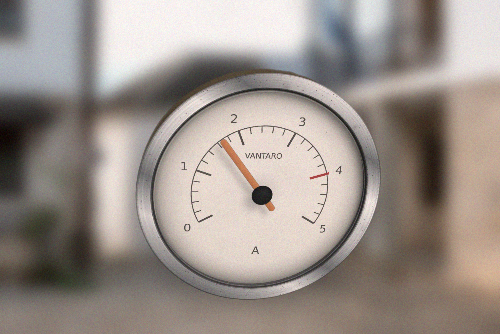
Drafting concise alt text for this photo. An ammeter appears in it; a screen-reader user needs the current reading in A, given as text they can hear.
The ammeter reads 1.7 A
